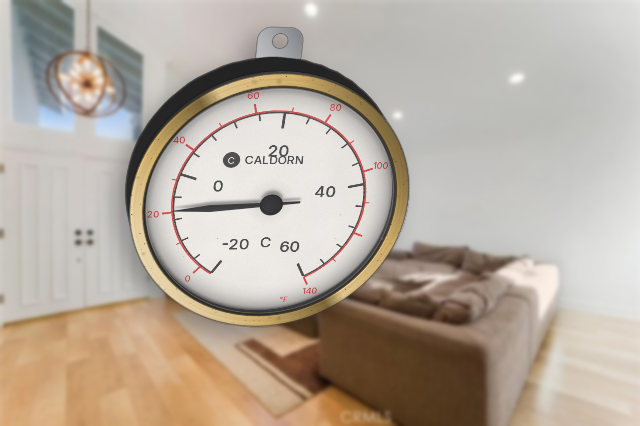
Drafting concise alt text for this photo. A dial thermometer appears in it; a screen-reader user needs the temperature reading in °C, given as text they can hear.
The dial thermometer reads -6 °C
